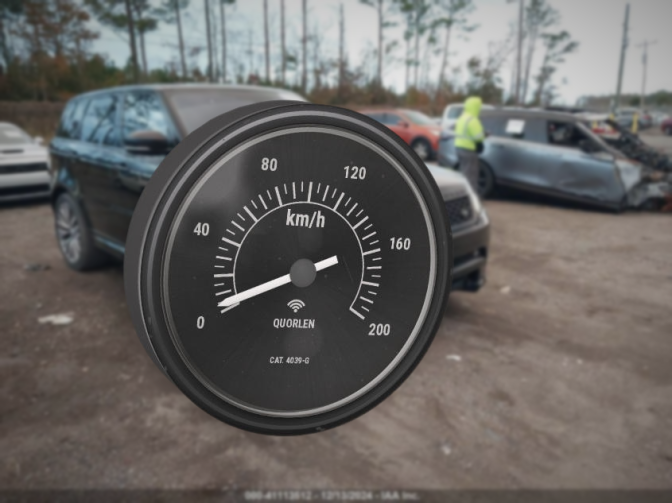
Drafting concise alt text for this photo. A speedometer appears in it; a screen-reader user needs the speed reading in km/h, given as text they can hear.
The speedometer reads 5 km/h
